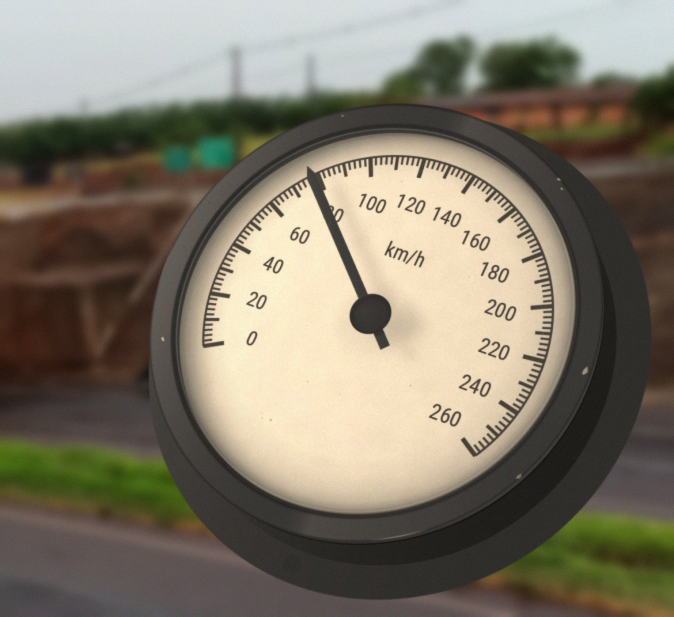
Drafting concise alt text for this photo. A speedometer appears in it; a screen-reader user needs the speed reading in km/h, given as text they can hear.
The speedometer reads 78 km/h
